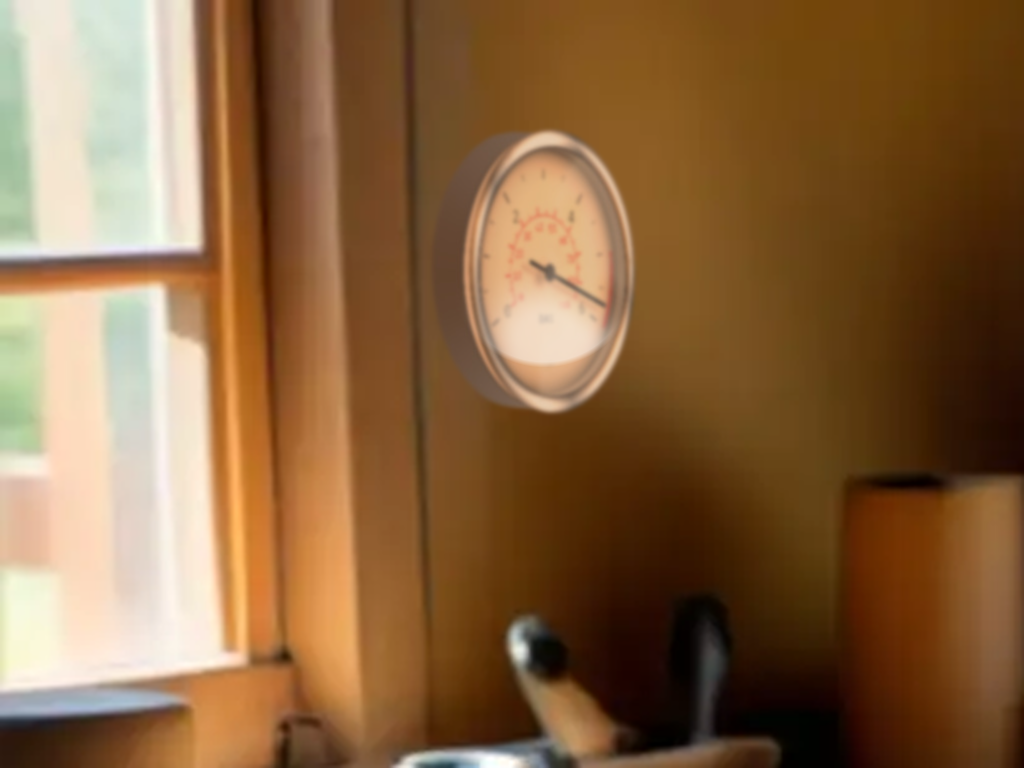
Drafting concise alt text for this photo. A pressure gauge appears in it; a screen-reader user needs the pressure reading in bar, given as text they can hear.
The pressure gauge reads 5.75 bar
